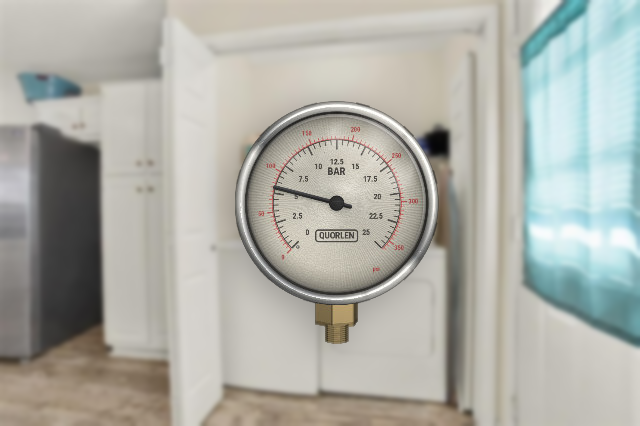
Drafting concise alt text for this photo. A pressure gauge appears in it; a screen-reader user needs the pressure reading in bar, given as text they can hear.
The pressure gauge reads 5.5 bar
